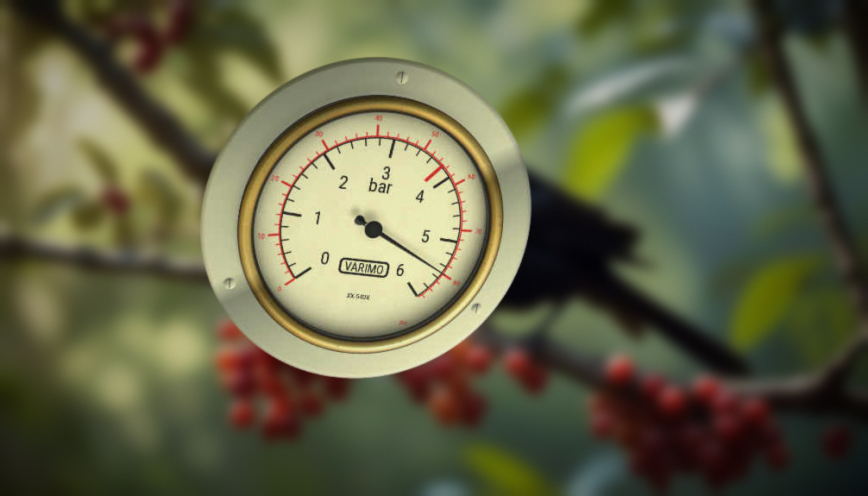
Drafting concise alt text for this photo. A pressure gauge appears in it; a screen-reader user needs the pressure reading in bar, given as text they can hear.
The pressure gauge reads 5.5 bar
